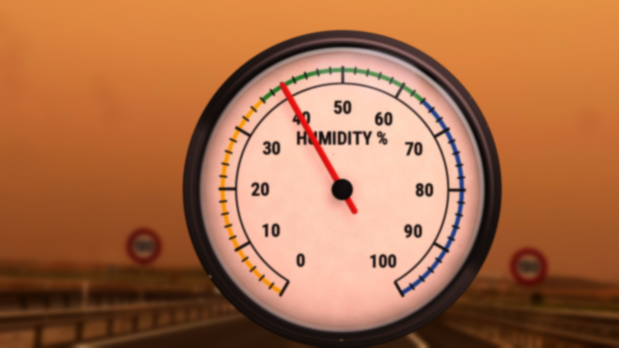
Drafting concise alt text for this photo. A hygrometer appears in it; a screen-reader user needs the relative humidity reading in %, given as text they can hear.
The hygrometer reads 40 %
